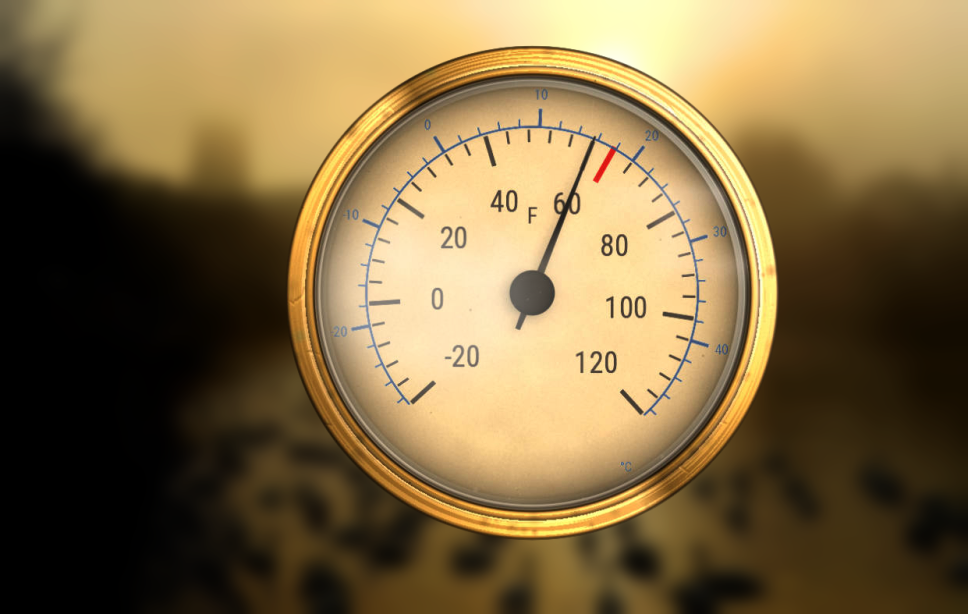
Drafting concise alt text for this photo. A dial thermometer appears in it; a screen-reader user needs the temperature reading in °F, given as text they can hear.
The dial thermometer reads 60 °F
